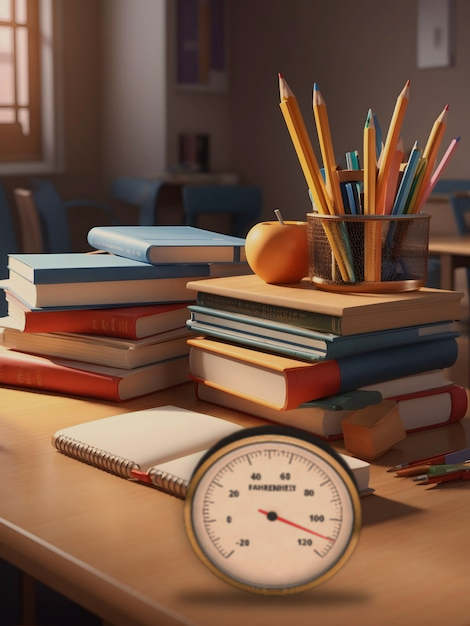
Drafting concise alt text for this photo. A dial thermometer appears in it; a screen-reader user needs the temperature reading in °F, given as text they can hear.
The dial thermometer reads 110 °F
